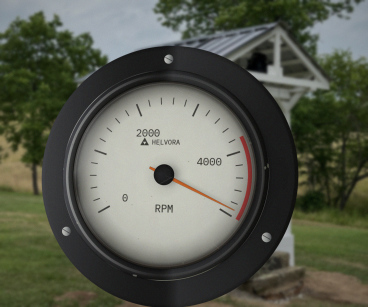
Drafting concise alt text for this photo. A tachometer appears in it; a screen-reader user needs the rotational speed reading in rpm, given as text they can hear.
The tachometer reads 4900 rpm
